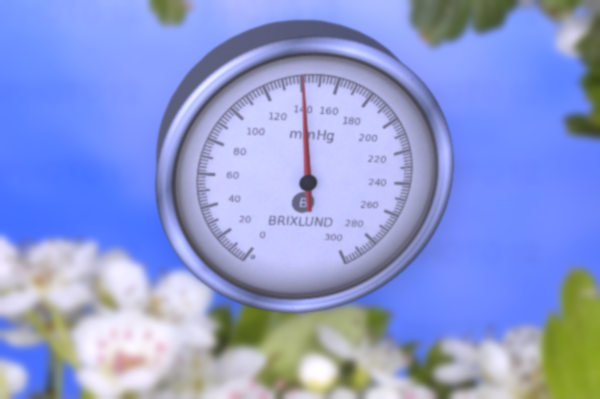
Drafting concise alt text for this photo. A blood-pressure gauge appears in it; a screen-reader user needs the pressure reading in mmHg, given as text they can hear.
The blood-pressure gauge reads 140 mmHg
